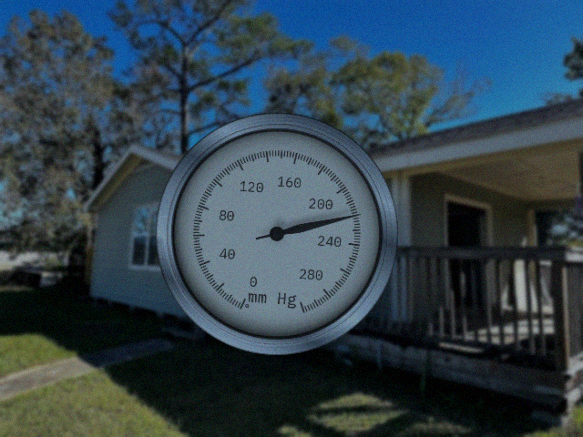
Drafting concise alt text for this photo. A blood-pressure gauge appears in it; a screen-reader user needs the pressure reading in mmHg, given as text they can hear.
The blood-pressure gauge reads 220 mmHg
